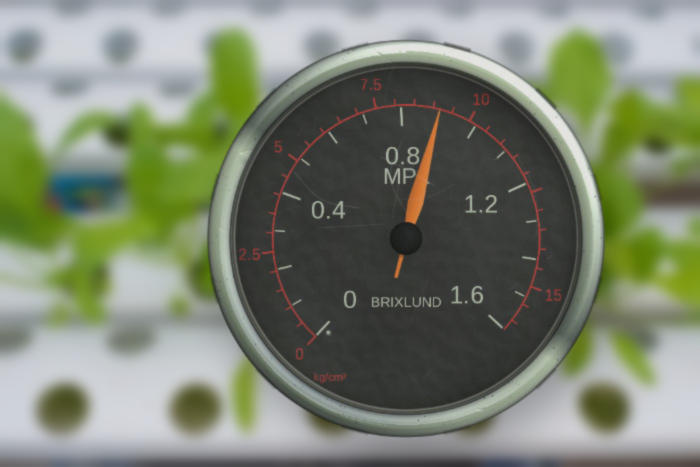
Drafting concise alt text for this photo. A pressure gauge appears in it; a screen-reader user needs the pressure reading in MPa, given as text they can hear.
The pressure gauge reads 0.9 MPa
